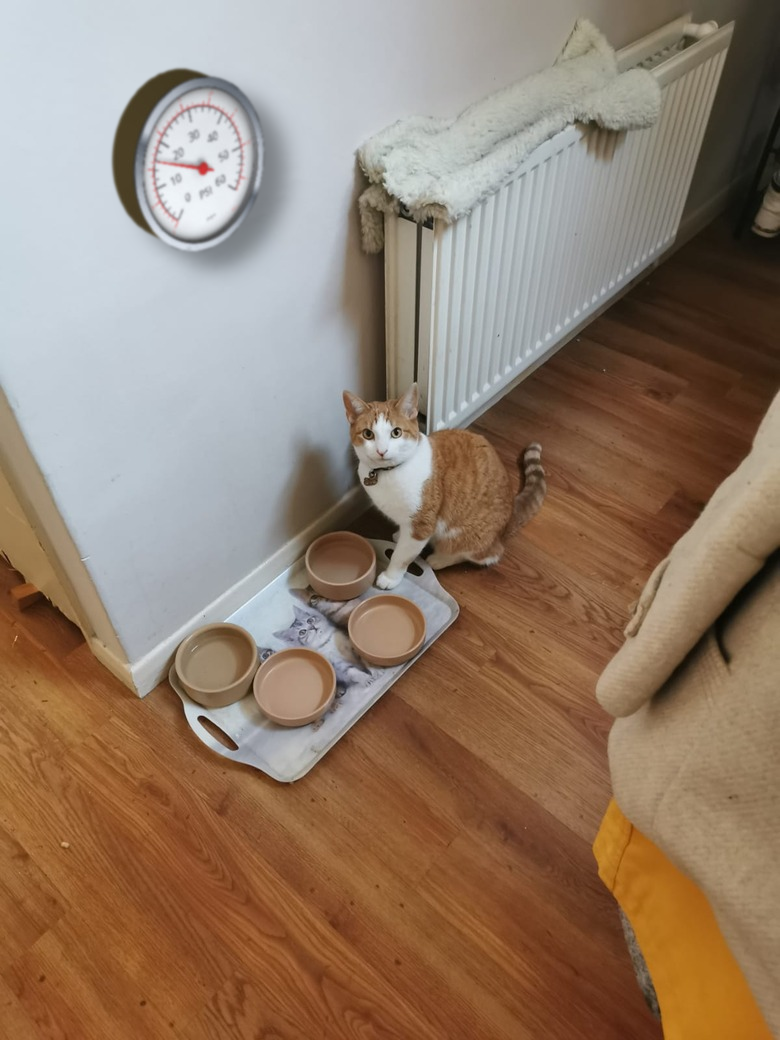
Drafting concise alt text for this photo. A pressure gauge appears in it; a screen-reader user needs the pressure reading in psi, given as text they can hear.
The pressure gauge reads 16 psi
